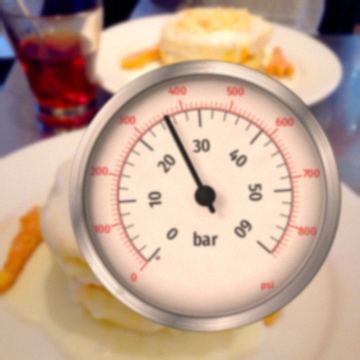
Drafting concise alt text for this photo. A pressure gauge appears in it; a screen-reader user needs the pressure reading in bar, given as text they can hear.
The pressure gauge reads 25 bar
